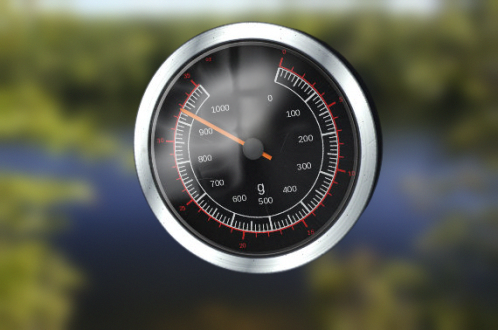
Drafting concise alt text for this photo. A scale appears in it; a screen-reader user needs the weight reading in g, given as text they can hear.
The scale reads 930 g
